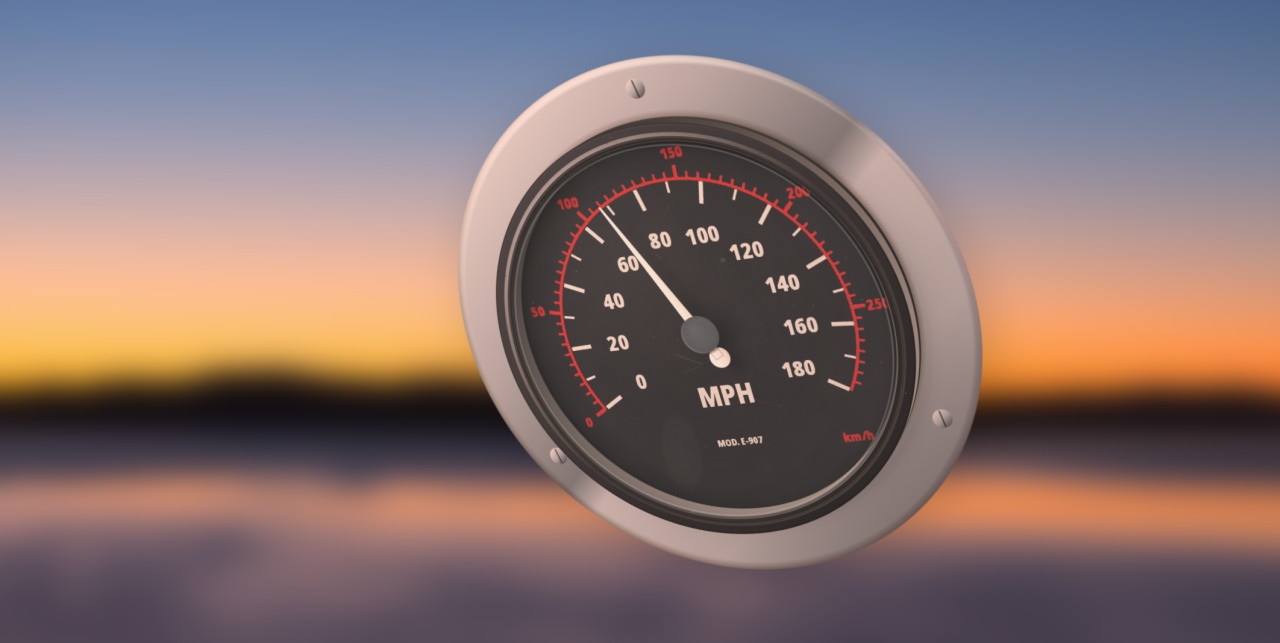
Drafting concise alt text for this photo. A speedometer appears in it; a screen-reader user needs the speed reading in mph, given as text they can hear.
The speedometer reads 70 mph
